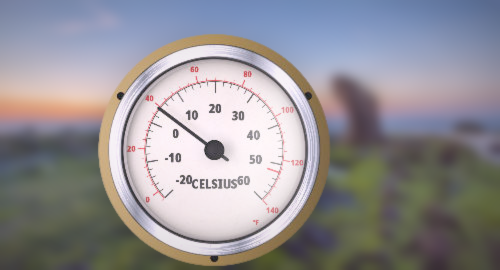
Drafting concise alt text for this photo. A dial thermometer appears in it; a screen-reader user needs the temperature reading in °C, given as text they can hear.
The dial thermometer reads 4 °C
